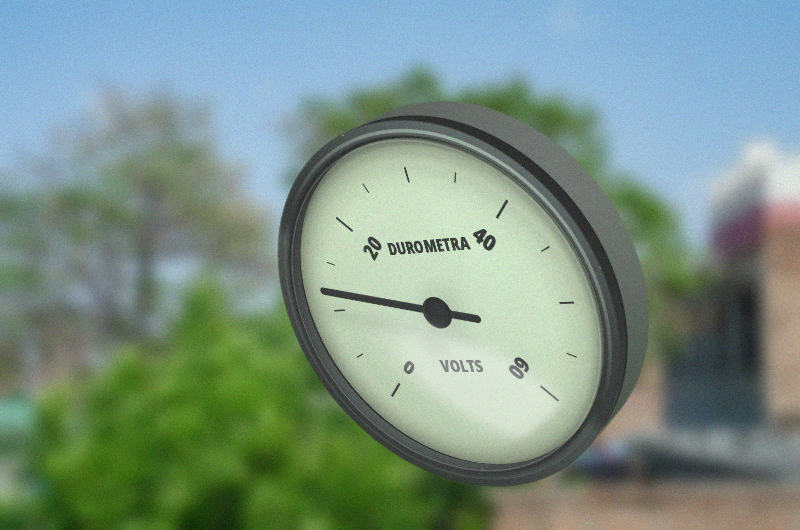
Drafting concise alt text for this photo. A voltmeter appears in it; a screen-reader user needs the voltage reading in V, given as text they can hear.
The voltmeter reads 12.5 V
